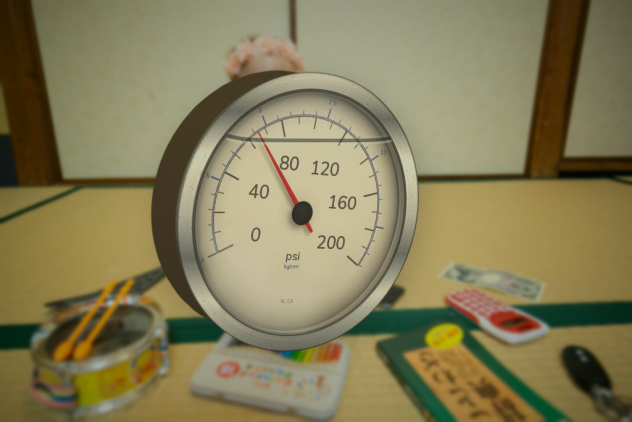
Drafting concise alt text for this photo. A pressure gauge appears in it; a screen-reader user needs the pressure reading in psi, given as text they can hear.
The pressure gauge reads 65 psi
